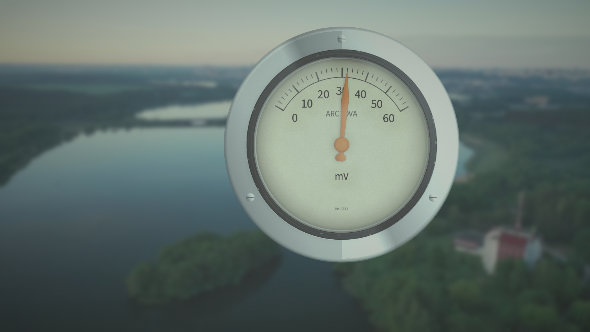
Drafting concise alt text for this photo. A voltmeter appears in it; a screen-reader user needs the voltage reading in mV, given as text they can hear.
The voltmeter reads 32 mV
